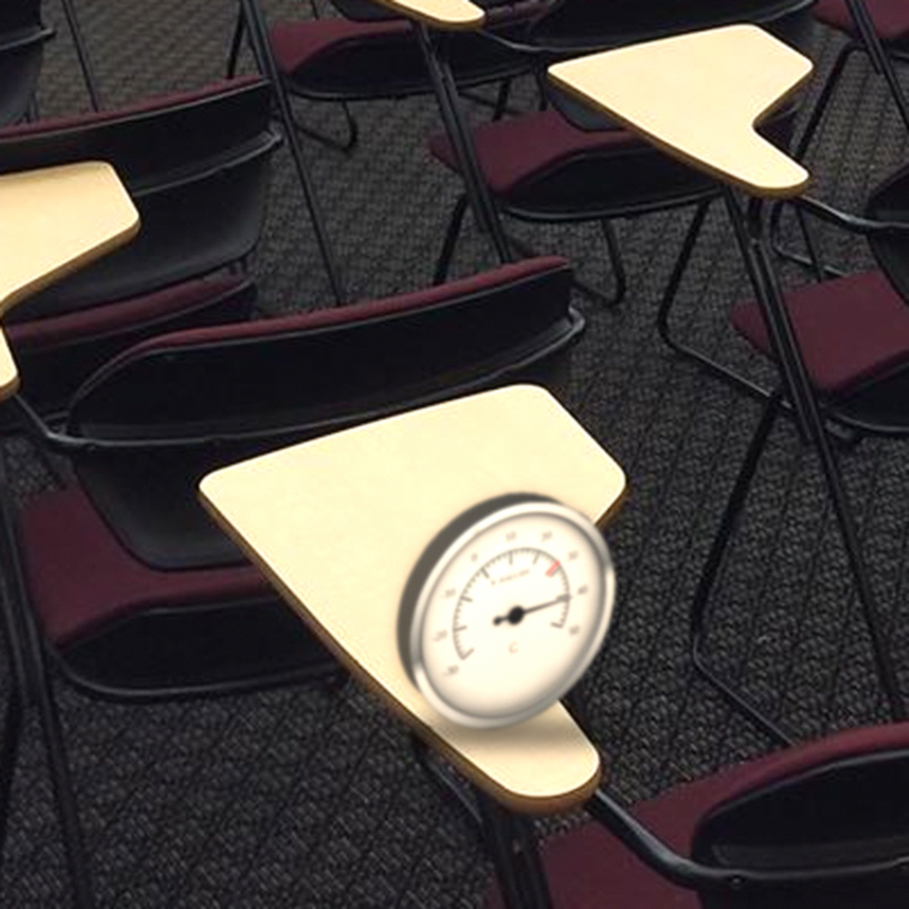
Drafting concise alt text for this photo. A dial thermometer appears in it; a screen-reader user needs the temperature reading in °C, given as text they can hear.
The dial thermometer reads 40 °C
